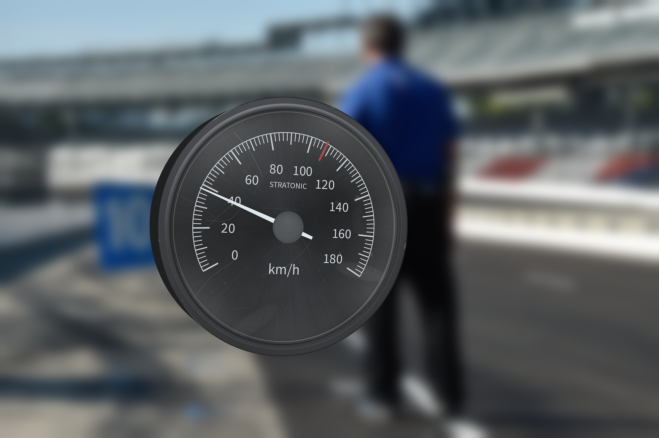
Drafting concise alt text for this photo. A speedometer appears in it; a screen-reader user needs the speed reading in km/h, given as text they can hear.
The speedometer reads 38 km/h
